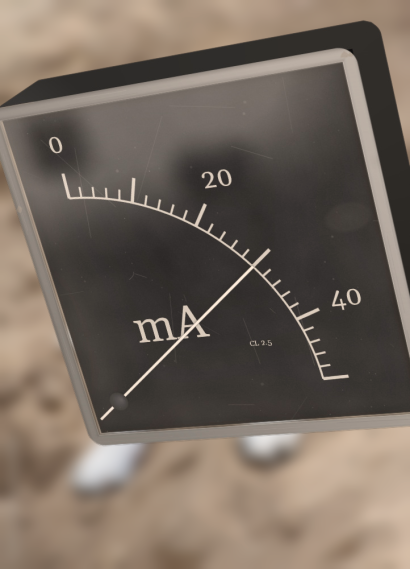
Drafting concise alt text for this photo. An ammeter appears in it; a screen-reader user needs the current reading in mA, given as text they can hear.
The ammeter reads 30 mA
